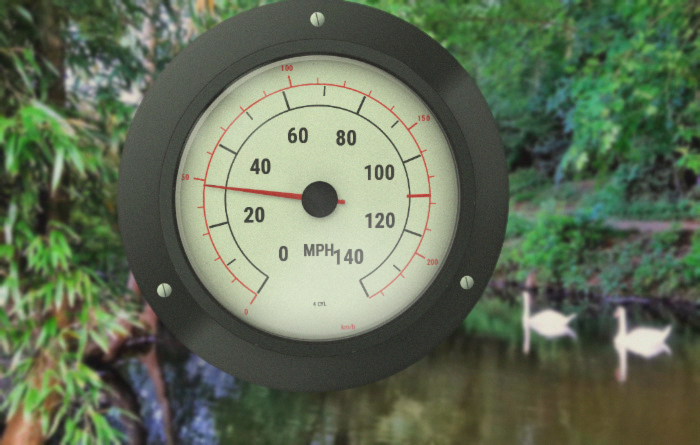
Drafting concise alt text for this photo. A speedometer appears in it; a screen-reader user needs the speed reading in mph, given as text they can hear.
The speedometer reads 30 mph
